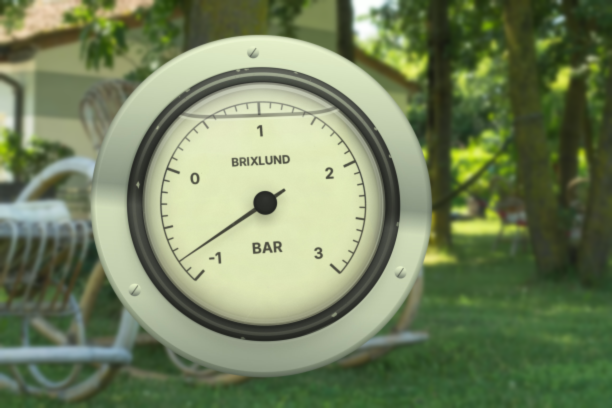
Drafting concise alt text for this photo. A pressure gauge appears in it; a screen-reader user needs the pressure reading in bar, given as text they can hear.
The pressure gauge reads -0.8 bar
